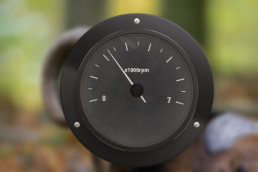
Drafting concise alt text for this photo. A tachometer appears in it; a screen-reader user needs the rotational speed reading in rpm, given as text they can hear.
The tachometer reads 2250 rpm
